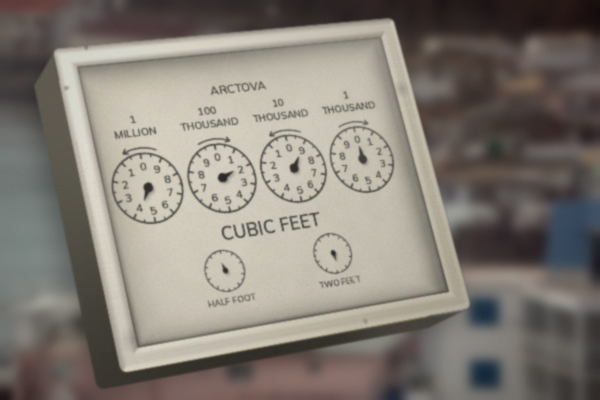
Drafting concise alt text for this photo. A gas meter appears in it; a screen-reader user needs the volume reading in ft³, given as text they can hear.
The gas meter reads 419000 ft³
